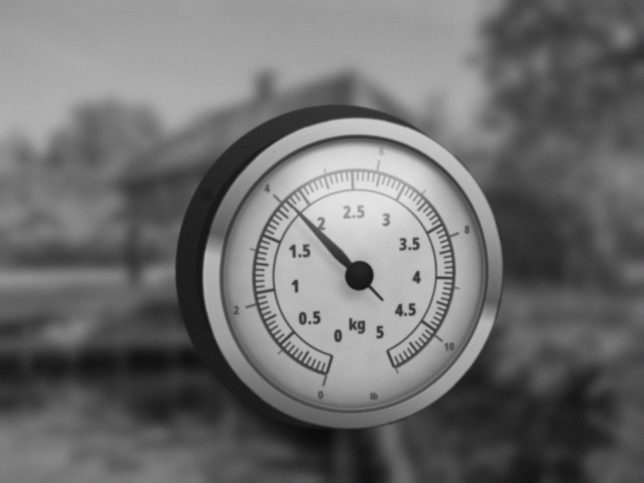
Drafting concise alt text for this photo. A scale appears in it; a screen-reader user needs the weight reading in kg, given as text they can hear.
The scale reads 1.85 kg
